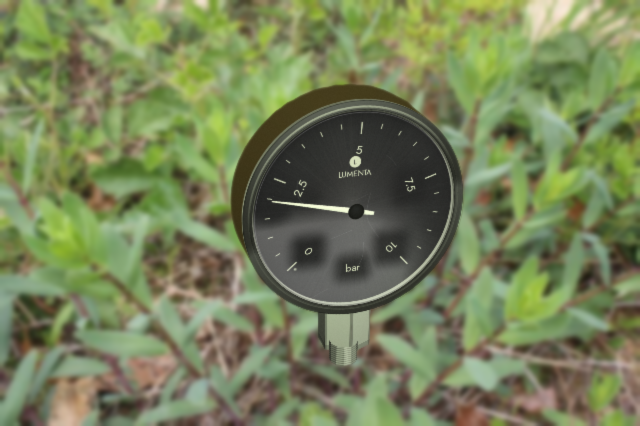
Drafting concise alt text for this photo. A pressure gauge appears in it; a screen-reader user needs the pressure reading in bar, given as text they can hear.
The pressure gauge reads 2 bar
